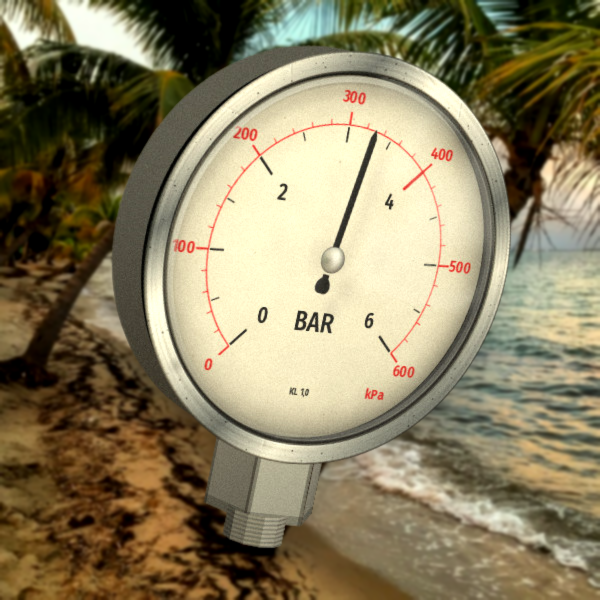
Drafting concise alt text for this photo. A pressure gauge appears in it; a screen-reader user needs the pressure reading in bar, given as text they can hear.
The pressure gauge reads 3.25 bar
